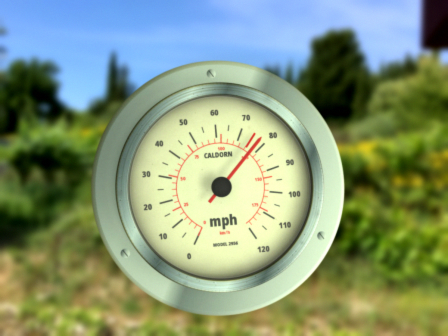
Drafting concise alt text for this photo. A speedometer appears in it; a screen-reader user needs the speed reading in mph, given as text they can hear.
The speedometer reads 77.5 mph
